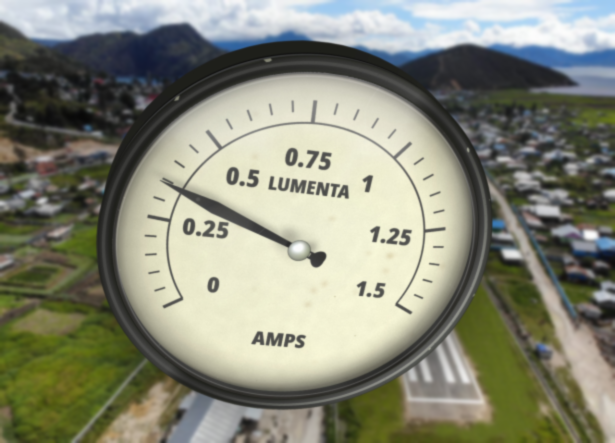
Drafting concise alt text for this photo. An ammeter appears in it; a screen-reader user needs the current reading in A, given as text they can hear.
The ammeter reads 0.35 A
